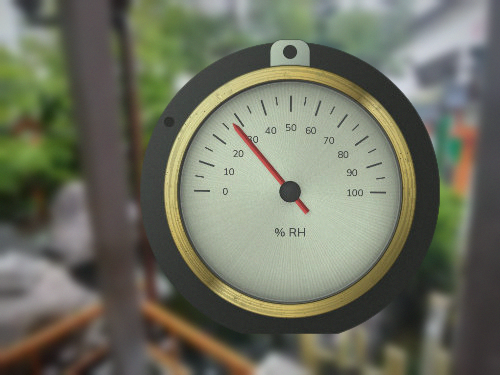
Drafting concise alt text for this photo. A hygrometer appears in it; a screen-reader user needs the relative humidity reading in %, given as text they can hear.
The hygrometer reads 27.5 %
